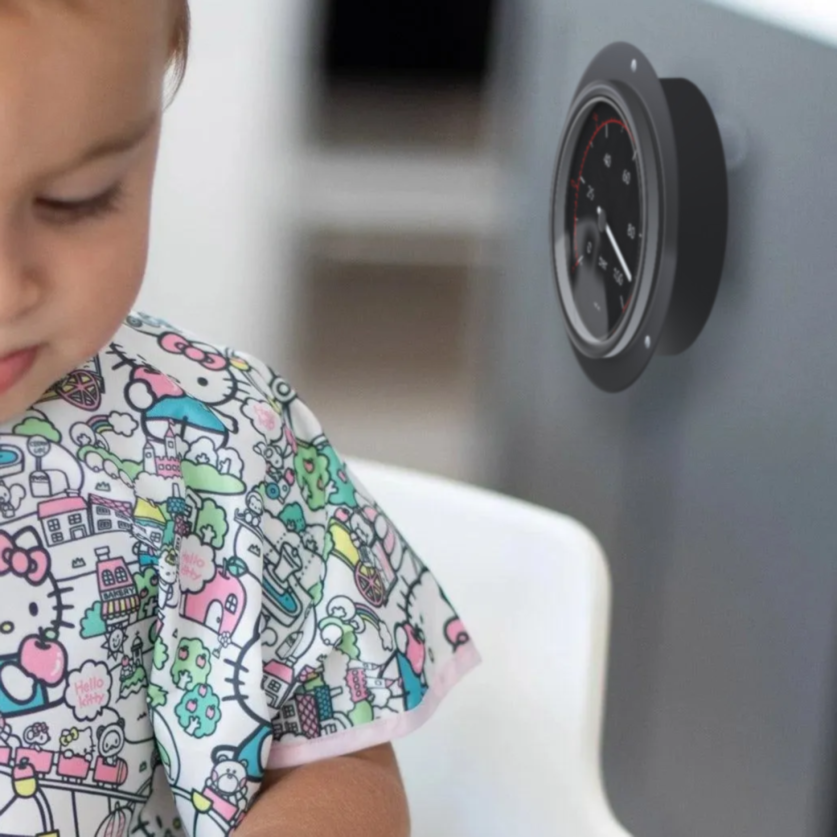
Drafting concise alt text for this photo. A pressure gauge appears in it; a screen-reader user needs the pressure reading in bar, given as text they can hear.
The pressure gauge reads 90 bar
